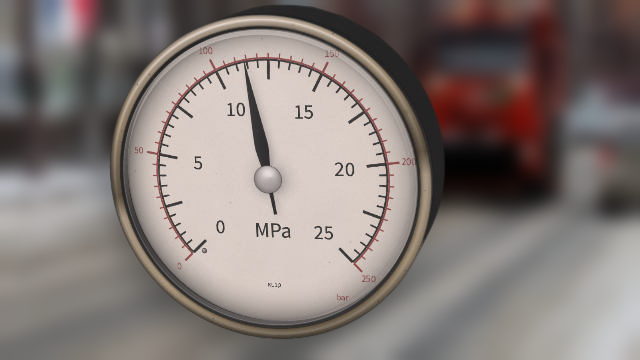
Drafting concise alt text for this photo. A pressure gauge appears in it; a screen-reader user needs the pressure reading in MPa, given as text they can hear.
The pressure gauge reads 11.5 MPa
